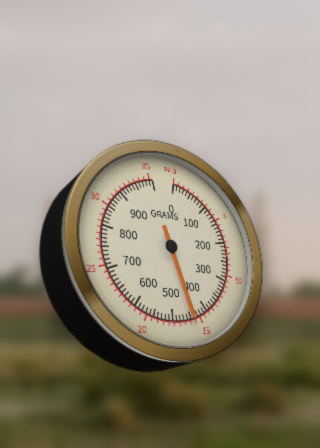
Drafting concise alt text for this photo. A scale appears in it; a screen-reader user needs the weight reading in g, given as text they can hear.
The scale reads 450 g
